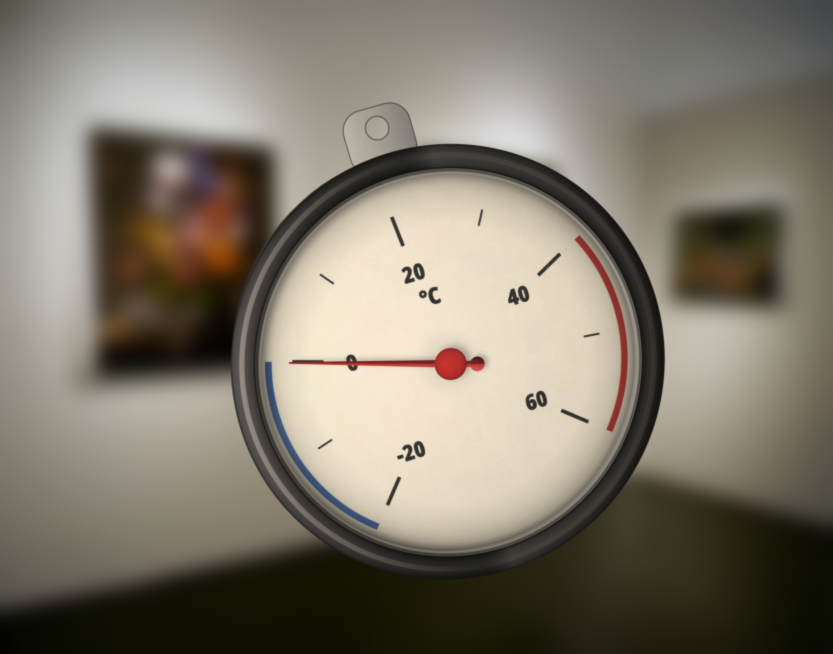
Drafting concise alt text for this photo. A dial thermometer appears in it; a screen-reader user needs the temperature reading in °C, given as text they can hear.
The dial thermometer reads 0 °C
